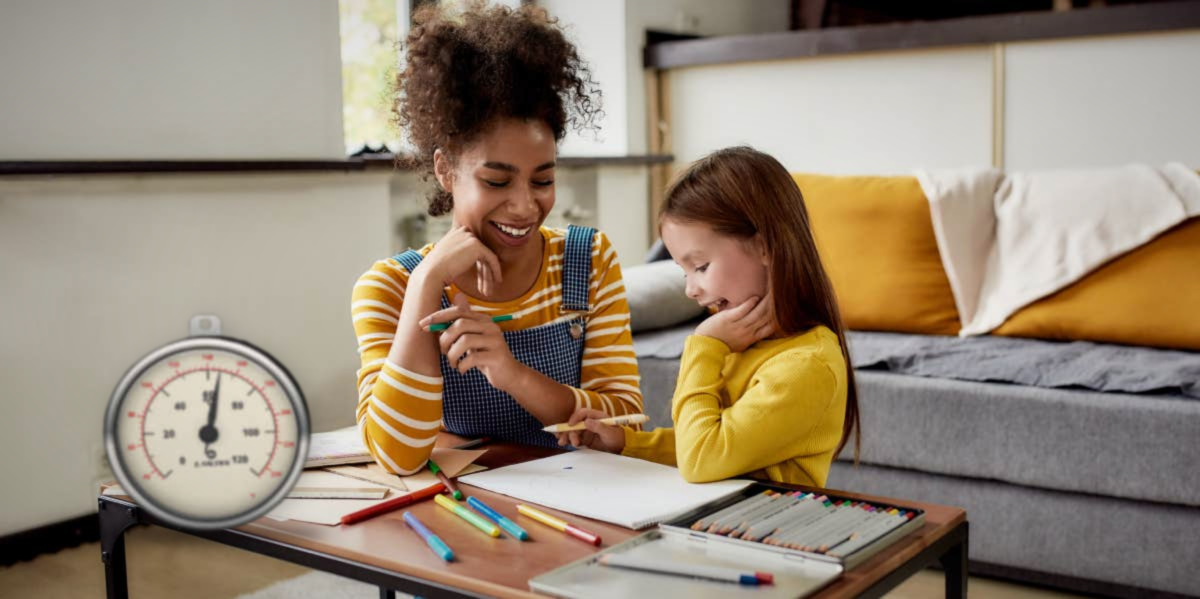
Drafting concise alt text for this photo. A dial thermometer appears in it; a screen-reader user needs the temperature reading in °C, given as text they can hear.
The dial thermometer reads 65 °C
